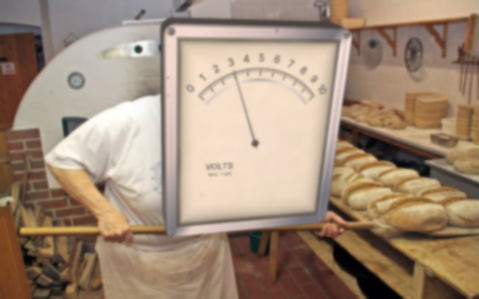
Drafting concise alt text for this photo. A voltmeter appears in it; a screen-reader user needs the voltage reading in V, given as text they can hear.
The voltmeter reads 3 V
